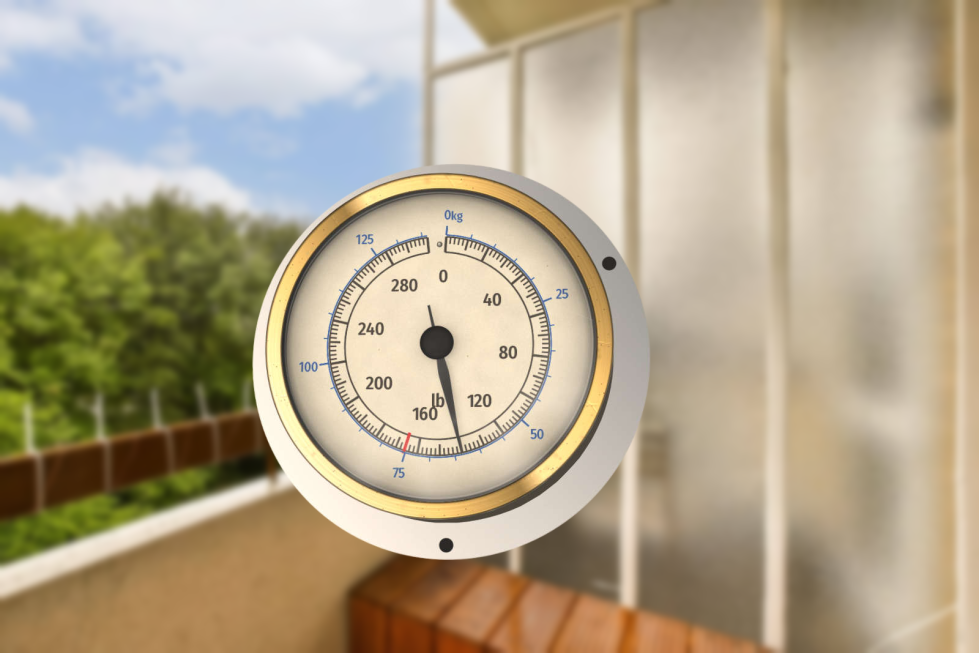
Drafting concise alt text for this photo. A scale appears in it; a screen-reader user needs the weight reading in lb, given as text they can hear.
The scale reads 140 lb
